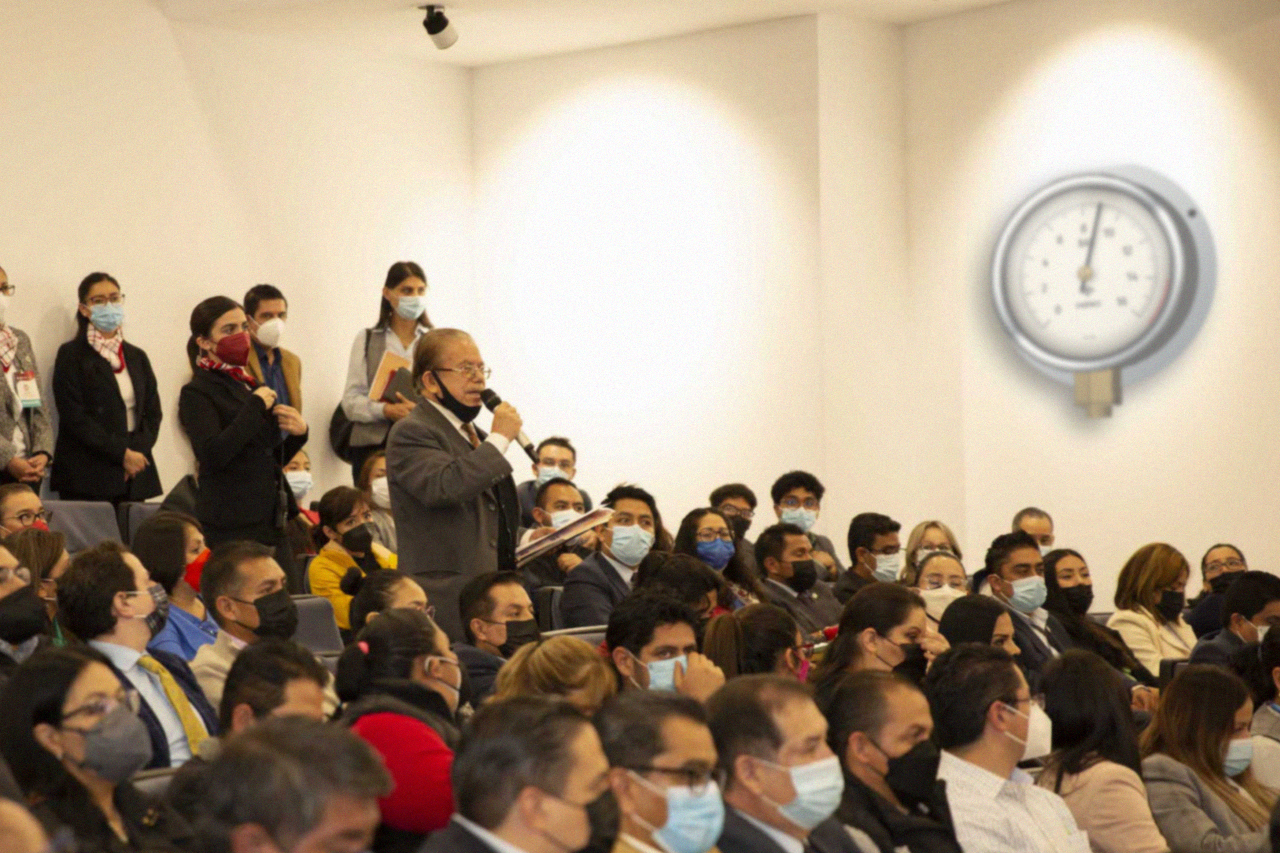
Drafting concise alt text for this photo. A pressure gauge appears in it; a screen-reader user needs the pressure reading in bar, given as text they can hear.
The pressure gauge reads 9 bar
